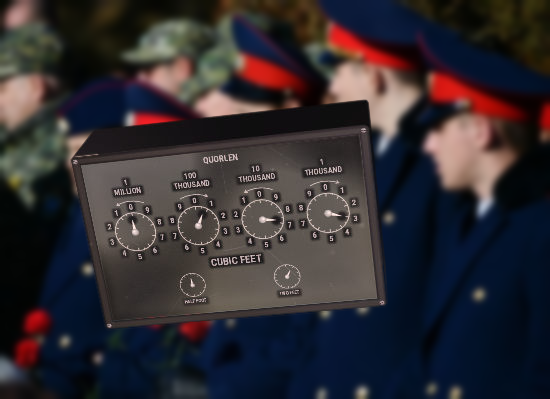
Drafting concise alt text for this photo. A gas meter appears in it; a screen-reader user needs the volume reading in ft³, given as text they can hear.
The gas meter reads 7300 ft³
